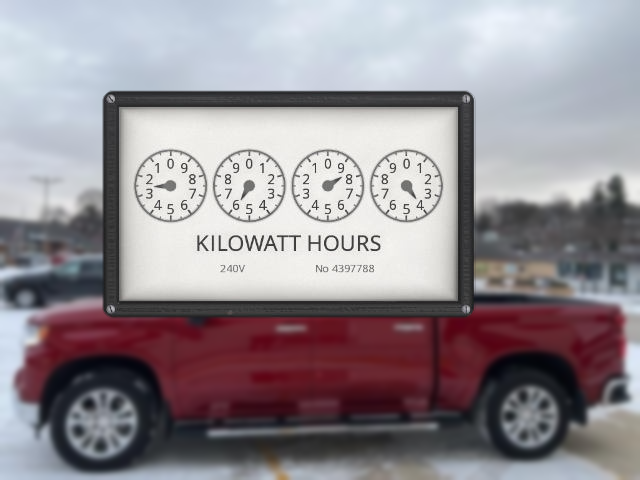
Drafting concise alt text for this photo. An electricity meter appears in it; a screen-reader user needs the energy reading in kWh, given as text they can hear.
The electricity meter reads 2584 kWh
